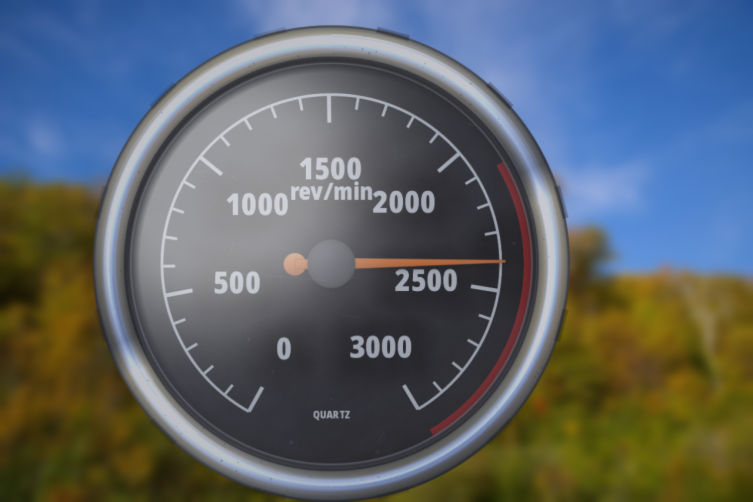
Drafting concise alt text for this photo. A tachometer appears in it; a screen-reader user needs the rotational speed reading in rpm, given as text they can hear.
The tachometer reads 2400 rpm
